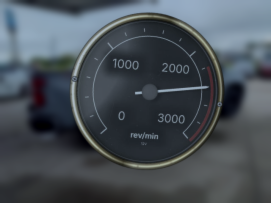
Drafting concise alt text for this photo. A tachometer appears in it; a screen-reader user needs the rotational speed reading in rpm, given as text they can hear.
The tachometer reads 2400 rpm
